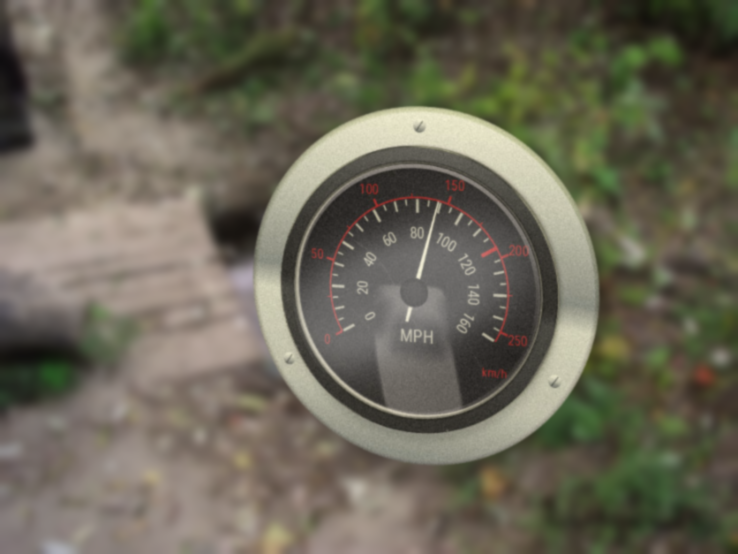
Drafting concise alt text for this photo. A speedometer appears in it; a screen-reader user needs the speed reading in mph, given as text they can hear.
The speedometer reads 90 mph
